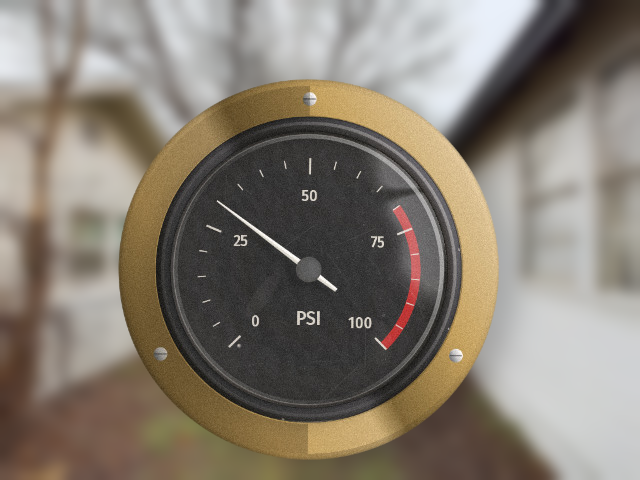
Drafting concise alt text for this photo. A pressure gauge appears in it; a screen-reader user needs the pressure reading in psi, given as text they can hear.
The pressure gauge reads 30 psi
